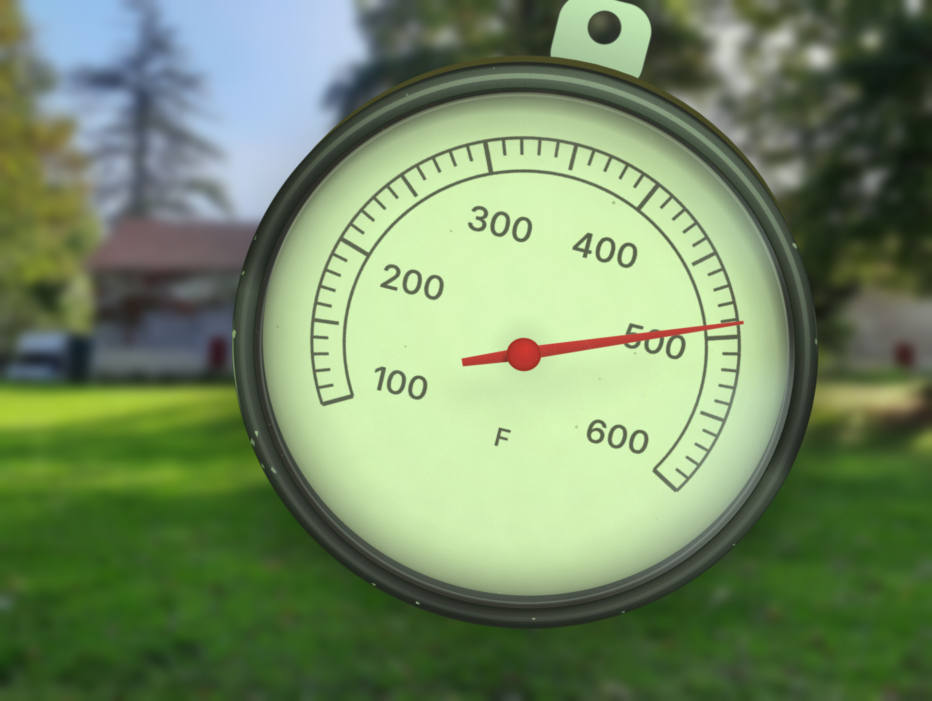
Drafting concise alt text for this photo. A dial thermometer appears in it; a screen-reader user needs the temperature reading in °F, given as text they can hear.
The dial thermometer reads 490 °F
